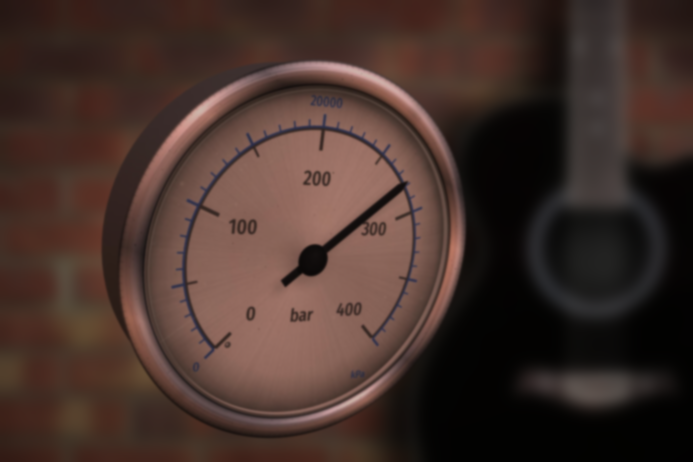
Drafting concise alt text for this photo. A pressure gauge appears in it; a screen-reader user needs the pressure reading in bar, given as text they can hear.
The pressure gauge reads 275 bar
